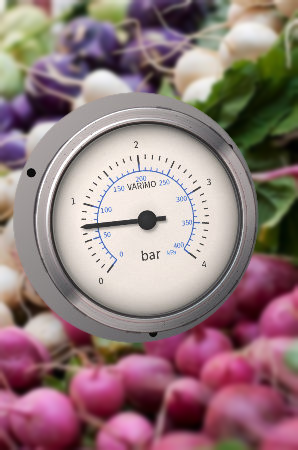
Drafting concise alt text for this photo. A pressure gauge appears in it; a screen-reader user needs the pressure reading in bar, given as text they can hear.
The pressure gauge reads 0.7 bar
